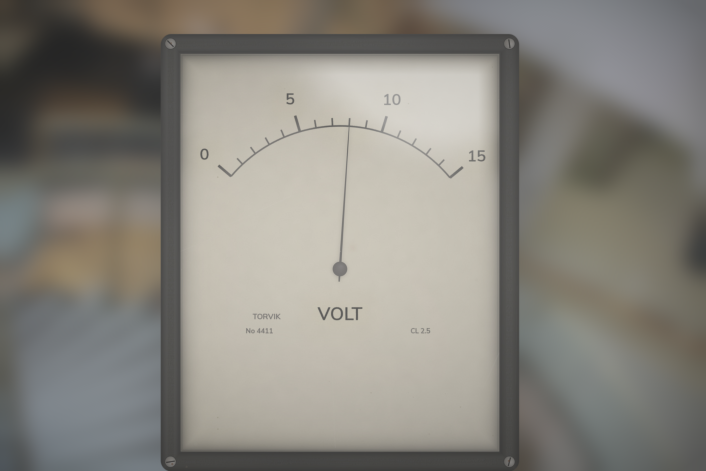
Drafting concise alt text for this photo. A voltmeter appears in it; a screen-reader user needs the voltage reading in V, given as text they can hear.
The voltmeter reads 8 V
